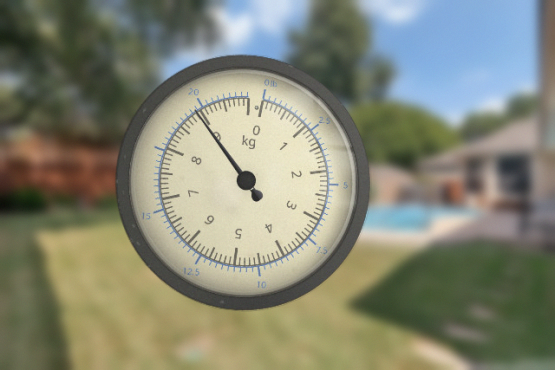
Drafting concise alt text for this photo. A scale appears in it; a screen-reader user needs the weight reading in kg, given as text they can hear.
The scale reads 8.9 kg
